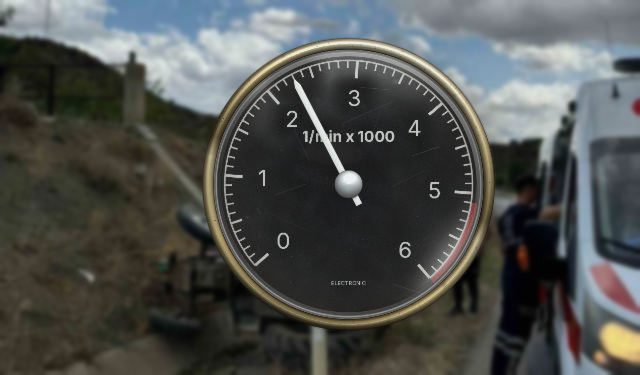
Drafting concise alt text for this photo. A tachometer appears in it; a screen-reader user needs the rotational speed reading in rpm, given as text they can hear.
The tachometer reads 2300 rpm
